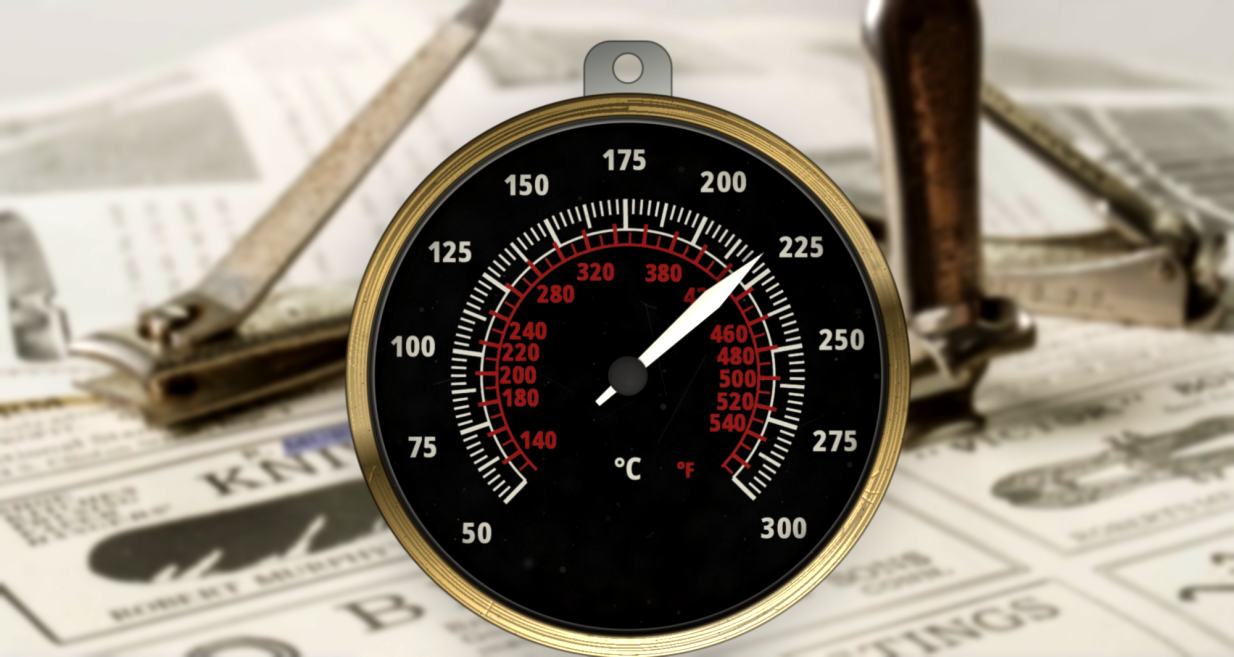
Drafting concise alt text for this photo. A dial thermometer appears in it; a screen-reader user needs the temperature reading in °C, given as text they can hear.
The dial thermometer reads 220 °C
